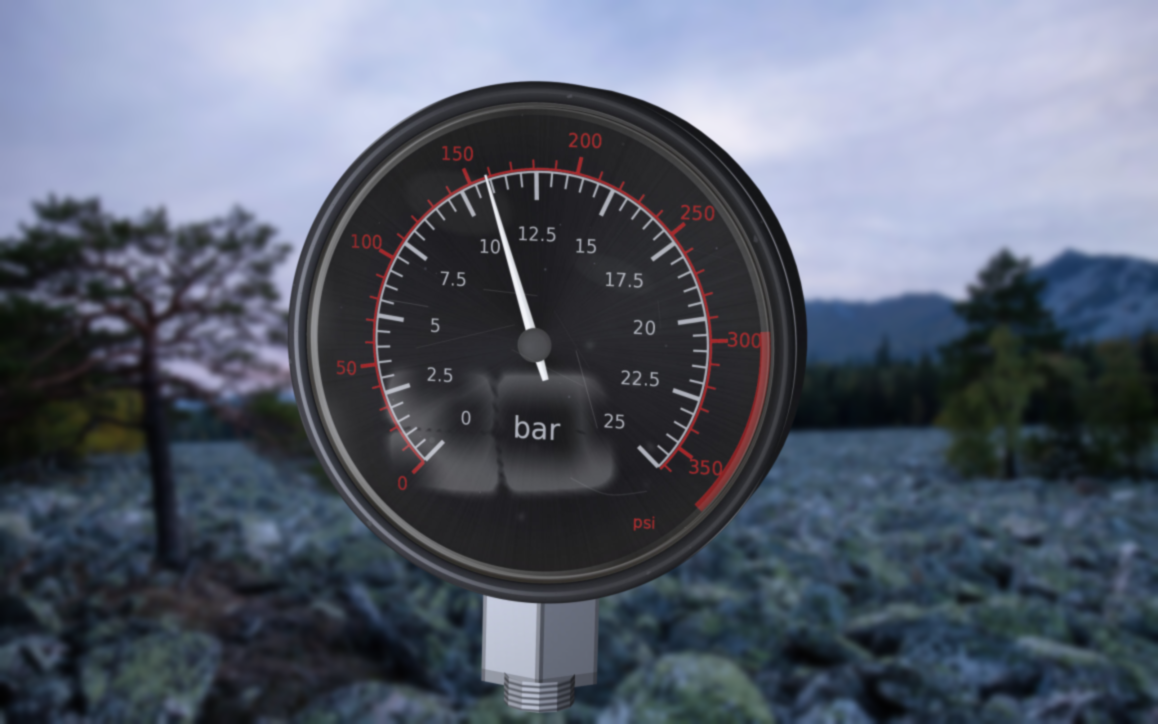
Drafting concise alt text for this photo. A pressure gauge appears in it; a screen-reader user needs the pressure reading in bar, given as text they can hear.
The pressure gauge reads 11 bar
